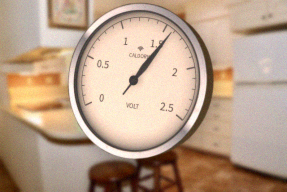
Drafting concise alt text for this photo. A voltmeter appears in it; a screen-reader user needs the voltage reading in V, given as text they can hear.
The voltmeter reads 1.6 V
